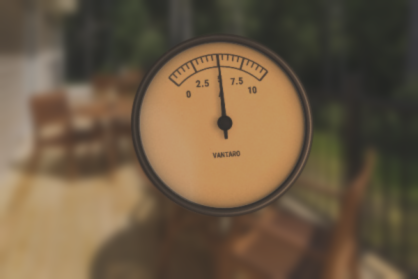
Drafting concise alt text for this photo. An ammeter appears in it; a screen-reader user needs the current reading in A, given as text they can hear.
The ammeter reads 5 A
